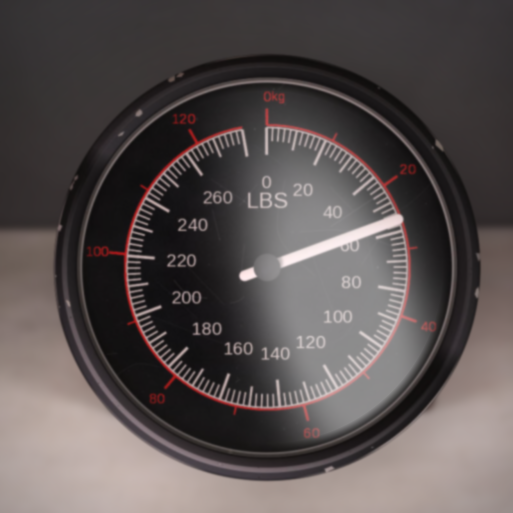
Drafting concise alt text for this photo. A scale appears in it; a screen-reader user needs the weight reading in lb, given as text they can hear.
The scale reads 56 lb
